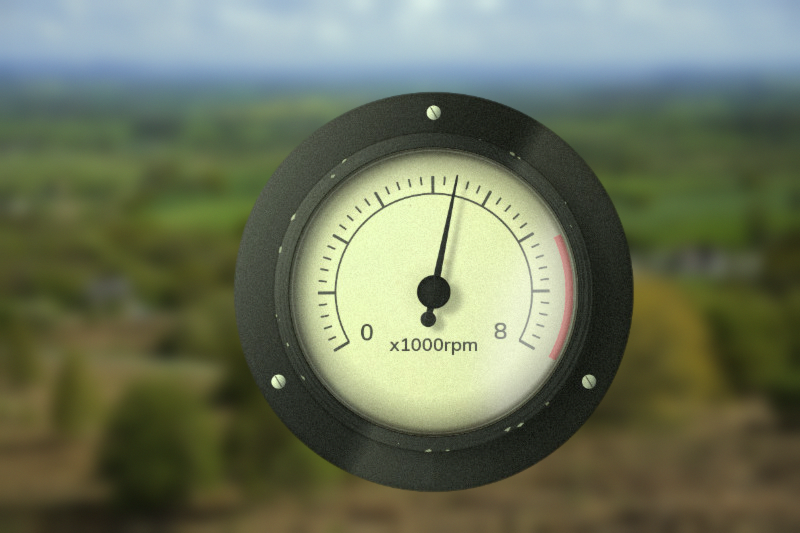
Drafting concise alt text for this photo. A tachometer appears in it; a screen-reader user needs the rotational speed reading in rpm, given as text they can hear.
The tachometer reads 4400 rpm
